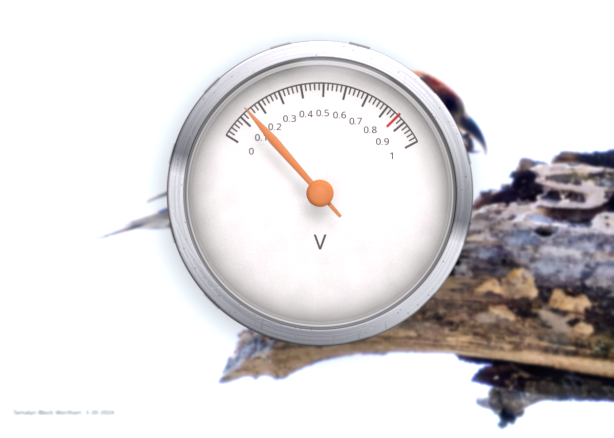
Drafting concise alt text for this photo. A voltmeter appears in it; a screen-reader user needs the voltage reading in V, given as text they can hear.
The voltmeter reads 0.14 V
